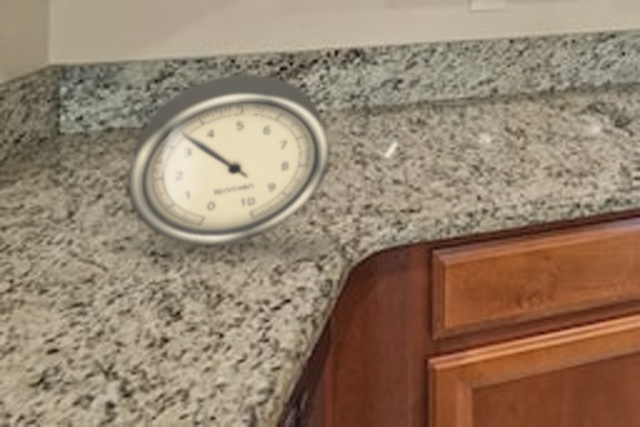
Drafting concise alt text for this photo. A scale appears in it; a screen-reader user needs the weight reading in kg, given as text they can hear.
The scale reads 3.5 kg
